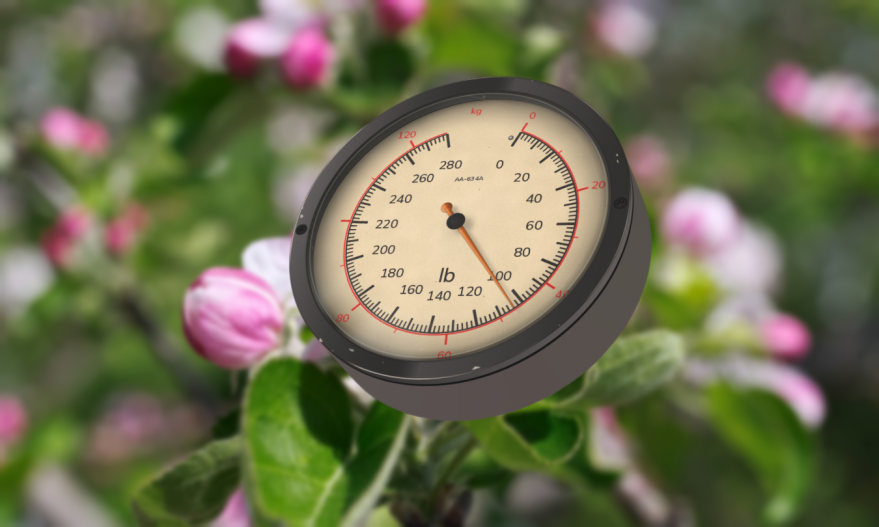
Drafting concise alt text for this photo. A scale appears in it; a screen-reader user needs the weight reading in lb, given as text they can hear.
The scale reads 104 lb
